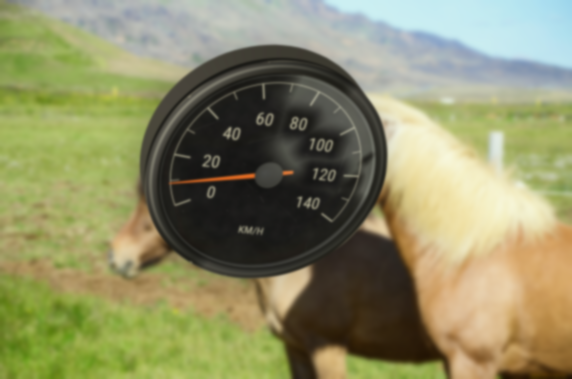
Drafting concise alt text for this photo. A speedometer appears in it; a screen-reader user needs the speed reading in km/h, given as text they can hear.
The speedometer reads 10 km/h
